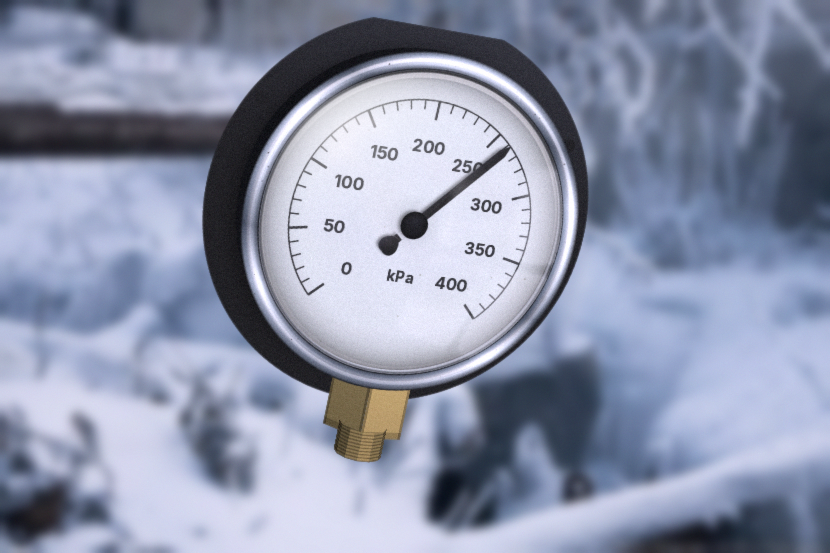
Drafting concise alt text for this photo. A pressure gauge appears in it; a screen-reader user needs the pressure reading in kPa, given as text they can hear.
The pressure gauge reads 260 kPa
